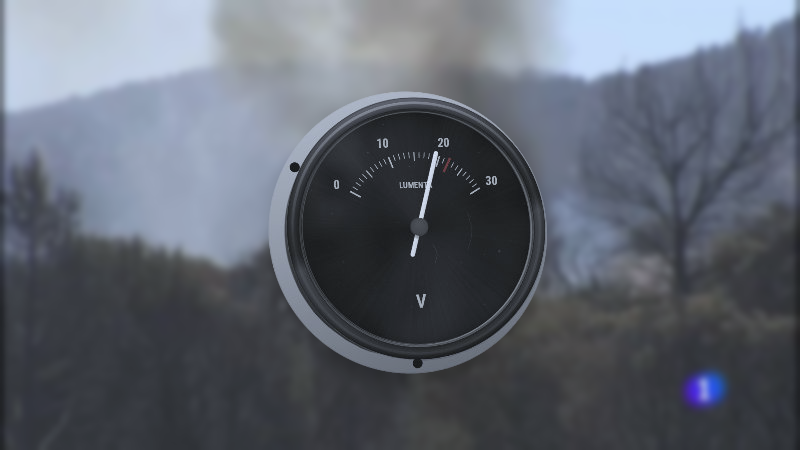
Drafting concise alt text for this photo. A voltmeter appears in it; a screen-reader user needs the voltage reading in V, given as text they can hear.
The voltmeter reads 19 V
